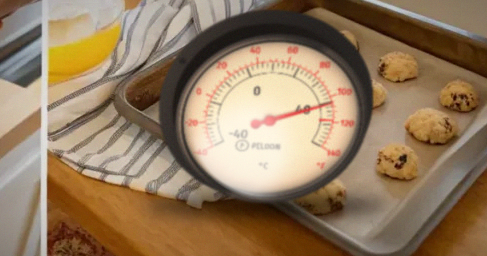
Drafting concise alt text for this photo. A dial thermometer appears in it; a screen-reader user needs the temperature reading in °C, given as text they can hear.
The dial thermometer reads 40 °C
